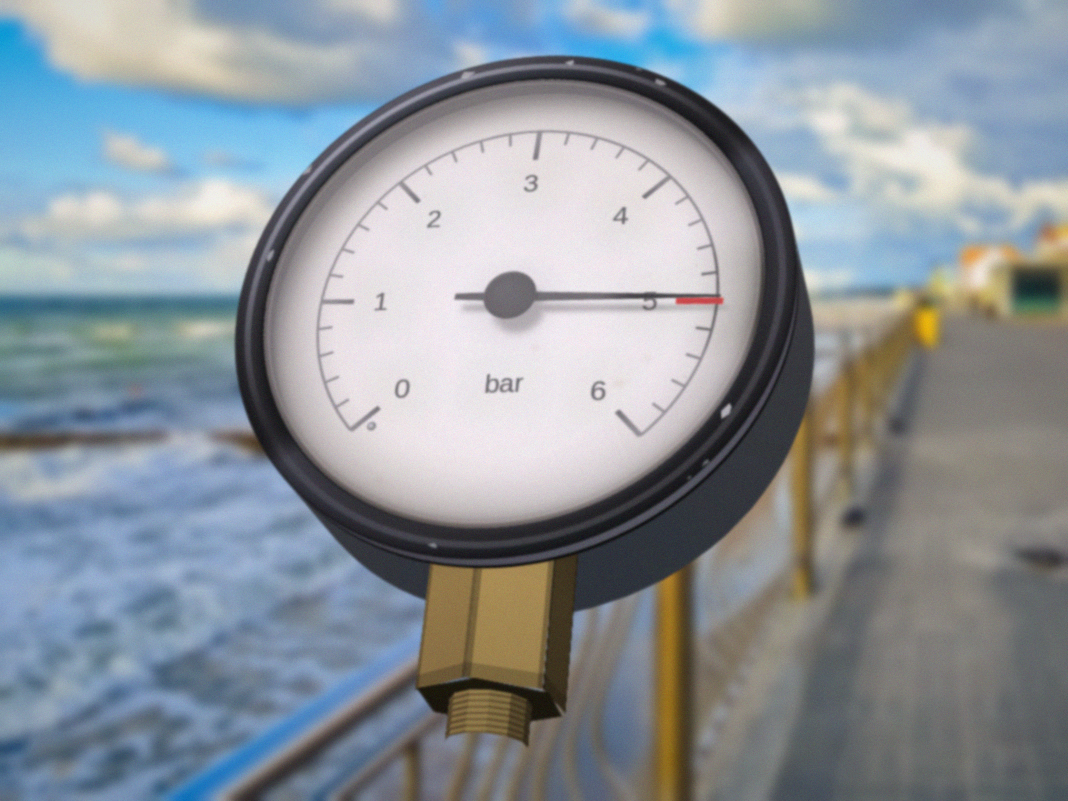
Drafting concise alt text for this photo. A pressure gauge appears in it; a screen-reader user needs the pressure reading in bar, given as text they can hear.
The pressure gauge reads 5 bar
